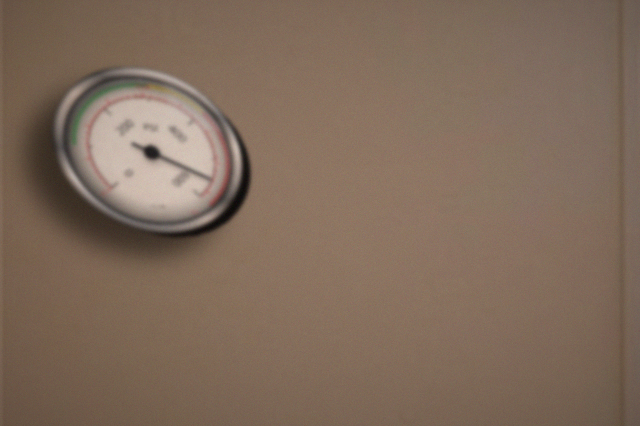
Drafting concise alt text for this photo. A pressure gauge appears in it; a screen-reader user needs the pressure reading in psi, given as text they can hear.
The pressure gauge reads 550 psi
